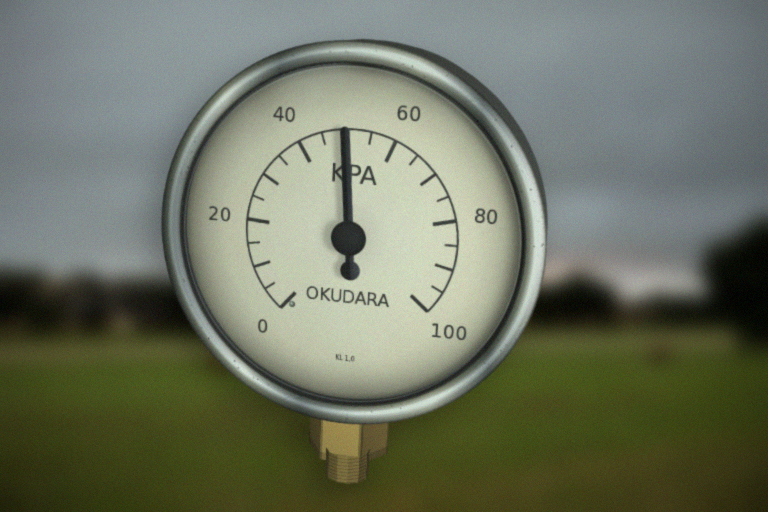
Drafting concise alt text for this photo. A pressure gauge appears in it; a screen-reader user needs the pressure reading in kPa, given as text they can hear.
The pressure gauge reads 50 kPa
